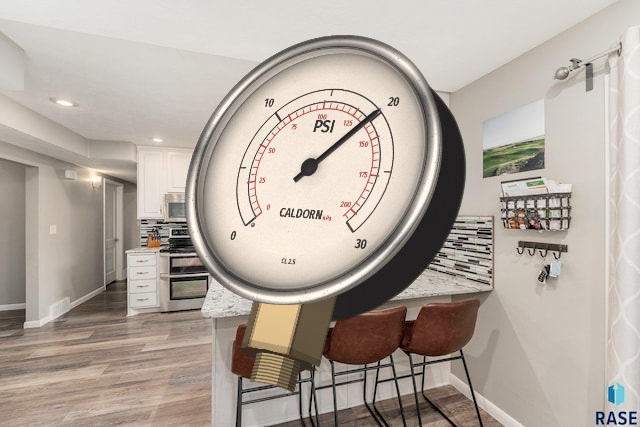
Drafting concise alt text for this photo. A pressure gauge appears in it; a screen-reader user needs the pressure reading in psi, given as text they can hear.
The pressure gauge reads 20 psi
